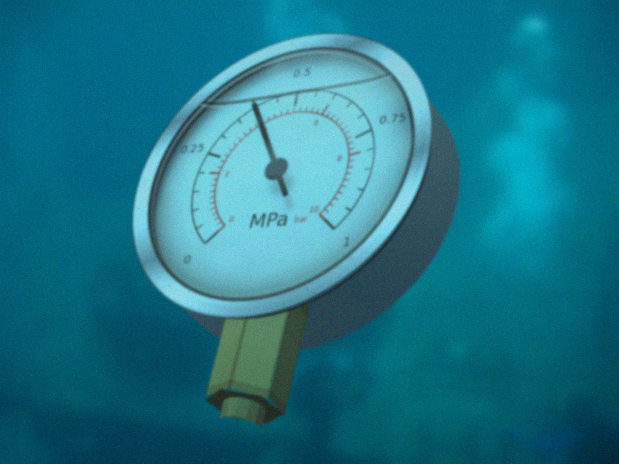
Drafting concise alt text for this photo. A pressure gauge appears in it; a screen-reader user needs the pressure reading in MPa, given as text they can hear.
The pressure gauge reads 0.4 MPa
